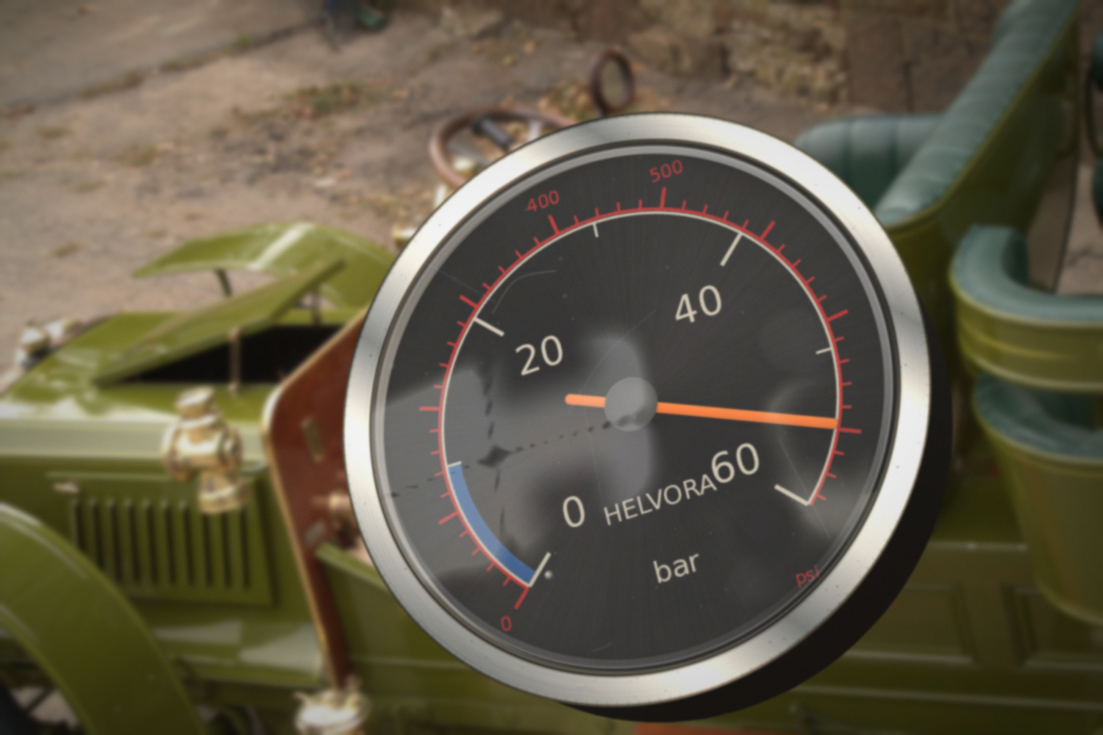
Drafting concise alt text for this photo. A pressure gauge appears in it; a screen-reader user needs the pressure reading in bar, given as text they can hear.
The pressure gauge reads 55 bar
